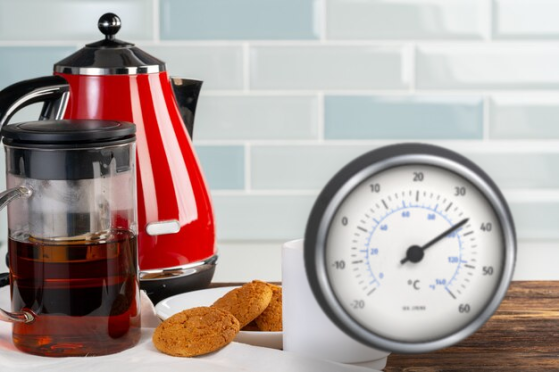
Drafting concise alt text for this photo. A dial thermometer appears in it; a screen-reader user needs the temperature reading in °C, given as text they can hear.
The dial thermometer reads 36 °C
